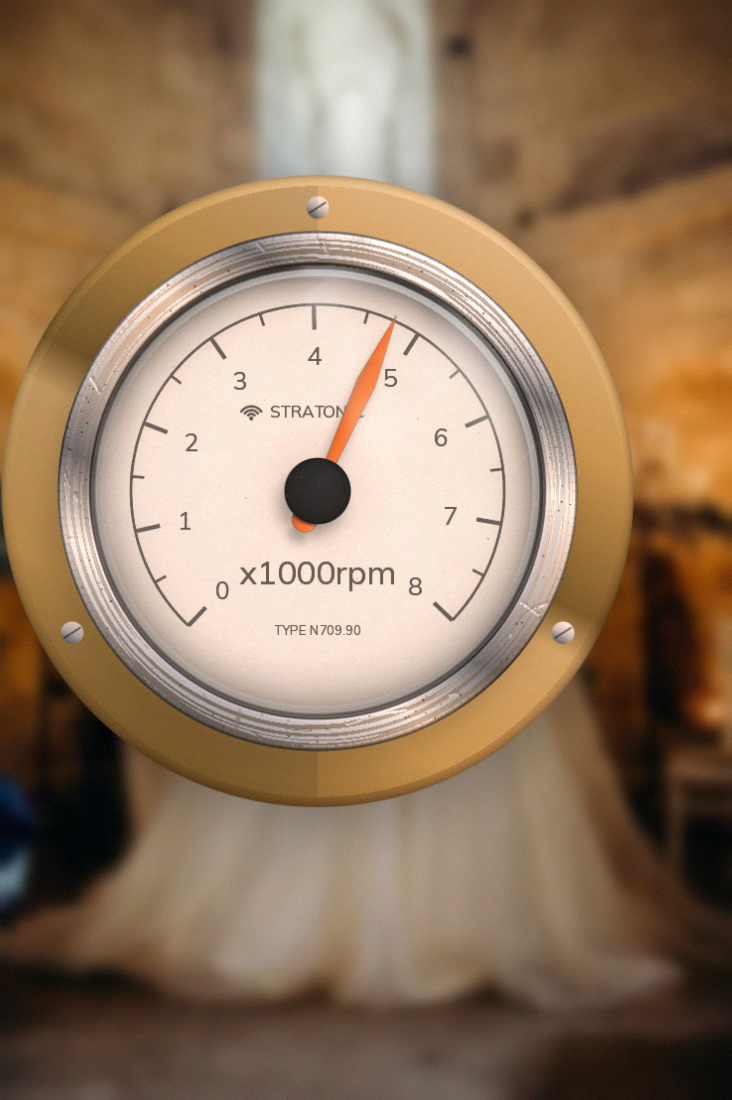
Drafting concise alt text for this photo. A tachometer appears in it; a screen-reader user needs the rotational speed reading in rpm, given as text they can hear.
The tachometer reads 4750 rpm
